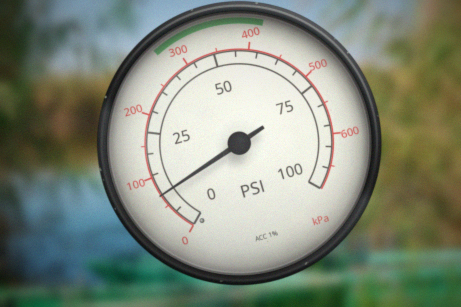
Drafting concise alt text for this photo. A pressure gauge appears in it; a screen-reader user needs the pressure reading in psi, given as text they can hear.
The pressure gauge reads 10 psi
